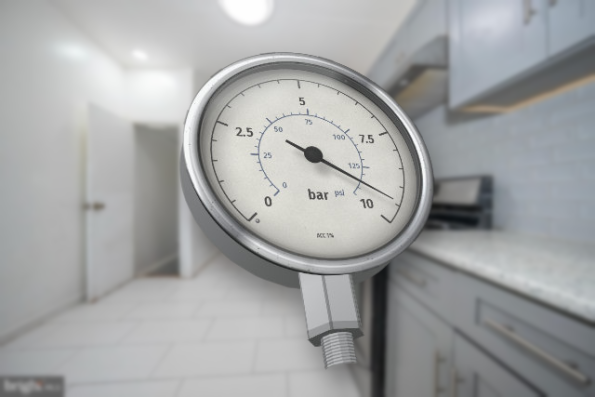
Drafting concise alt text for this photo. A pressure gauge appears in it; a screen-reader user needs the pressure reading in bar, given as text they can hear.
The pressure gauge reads 9.5 bar
